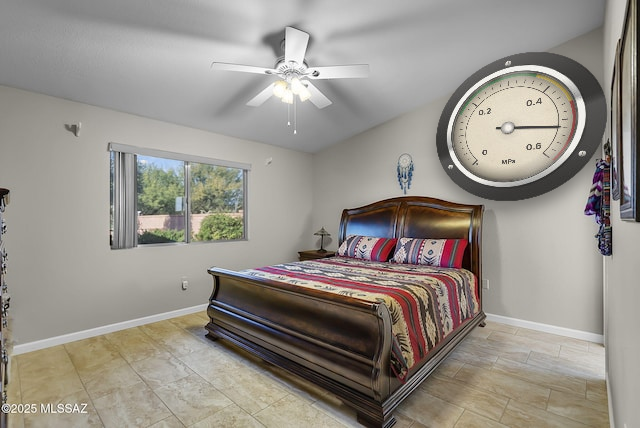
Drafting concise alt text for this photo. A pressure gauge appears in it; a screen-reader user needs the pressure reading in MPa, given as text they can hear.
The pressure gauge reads 0.52 MPa
